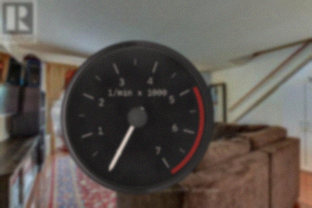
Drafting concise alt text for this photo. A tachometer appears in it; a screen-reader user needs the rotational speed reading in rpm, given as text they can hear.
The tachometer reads 0 rpm
